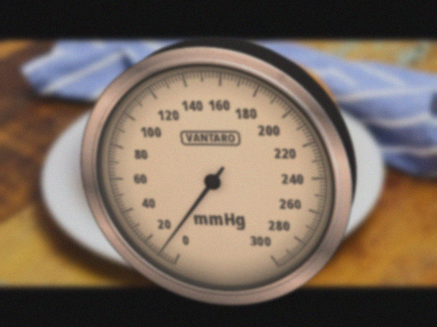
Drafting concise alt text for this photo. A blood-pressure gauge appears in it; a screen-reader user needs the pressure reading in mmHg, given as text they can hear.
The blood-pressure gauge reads 10 mmHg
